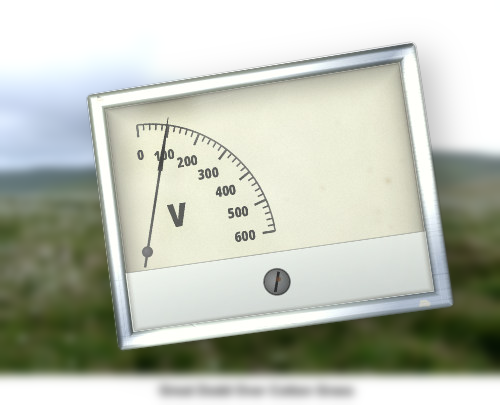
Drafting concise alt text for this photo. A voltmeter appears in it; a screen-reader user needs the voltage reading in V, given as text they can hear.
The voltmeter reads 100 V
